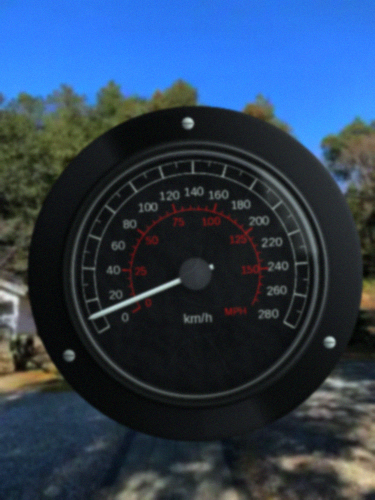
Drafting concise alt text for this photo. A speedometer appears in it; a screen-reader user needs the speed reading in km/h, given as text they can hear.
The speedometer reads 10 km/h
